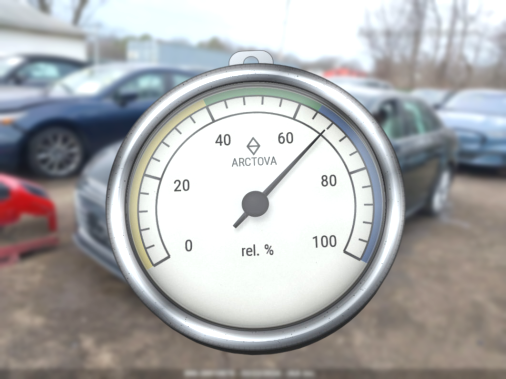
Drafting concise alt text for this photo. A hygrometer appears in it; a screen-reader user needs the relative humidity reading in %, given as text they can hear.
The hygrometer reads 68 %
